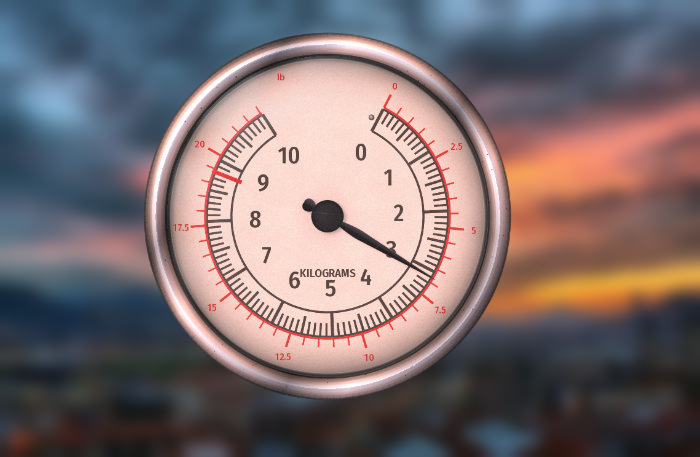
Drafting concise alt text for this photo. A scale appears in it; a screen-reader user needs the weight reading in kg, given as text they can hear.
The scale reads 3.1 kg
